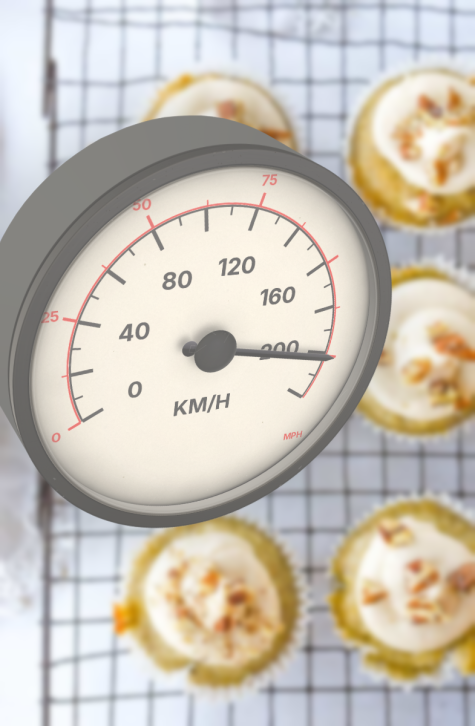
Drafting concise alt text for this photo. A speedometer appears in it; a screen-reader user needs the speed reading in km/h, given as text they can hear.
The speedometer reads 200 km/h
